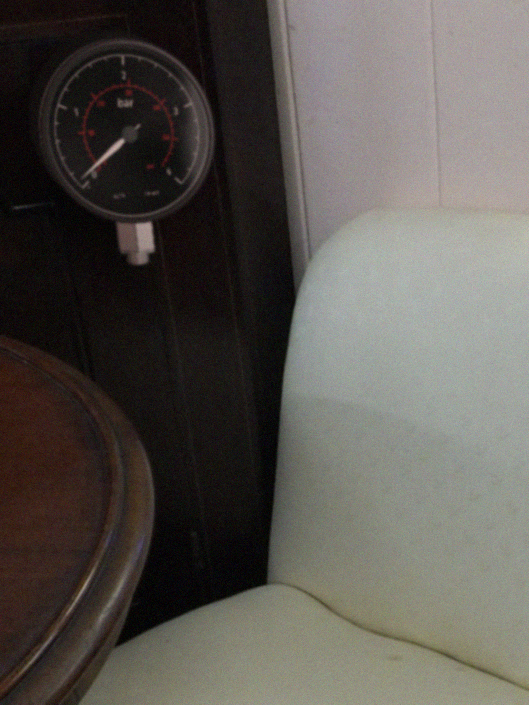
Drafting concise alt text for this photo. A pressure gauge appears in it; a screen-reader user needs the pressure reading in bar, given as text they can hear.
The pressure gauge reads 0.1 bar
